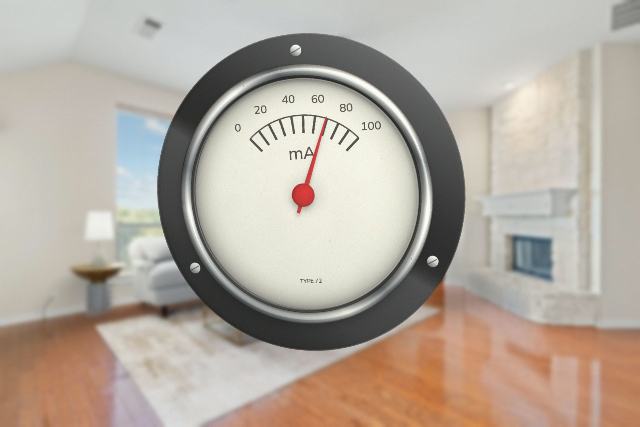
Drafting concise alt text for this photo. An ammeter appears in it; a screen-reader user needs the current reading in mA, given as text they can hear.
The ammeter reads 70 mA
